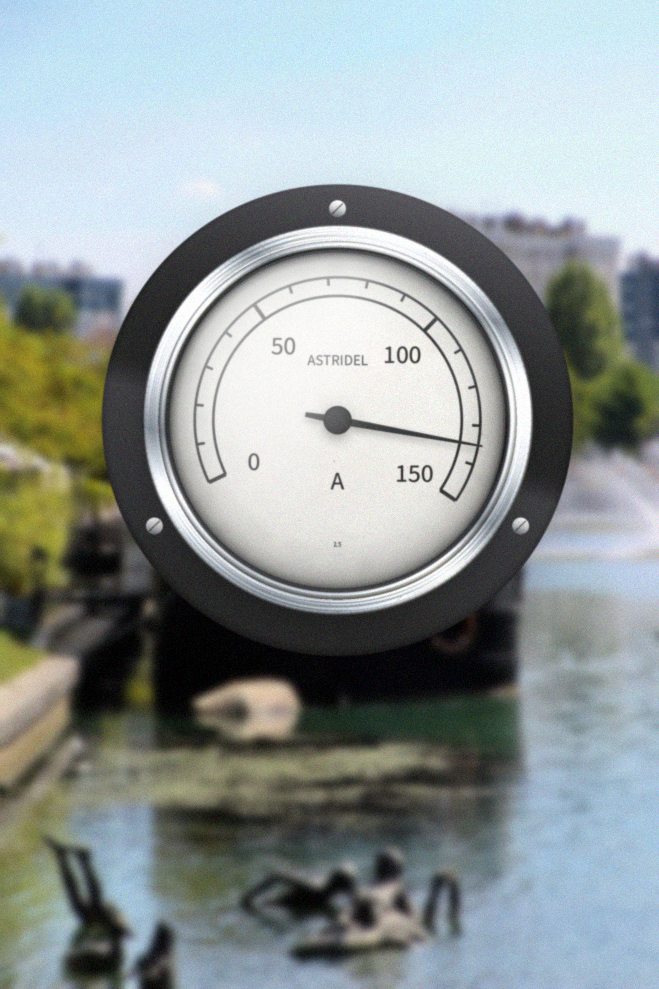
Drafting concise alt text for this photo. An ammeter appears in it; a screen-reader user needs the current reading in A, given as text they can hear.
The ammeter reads 135 A
